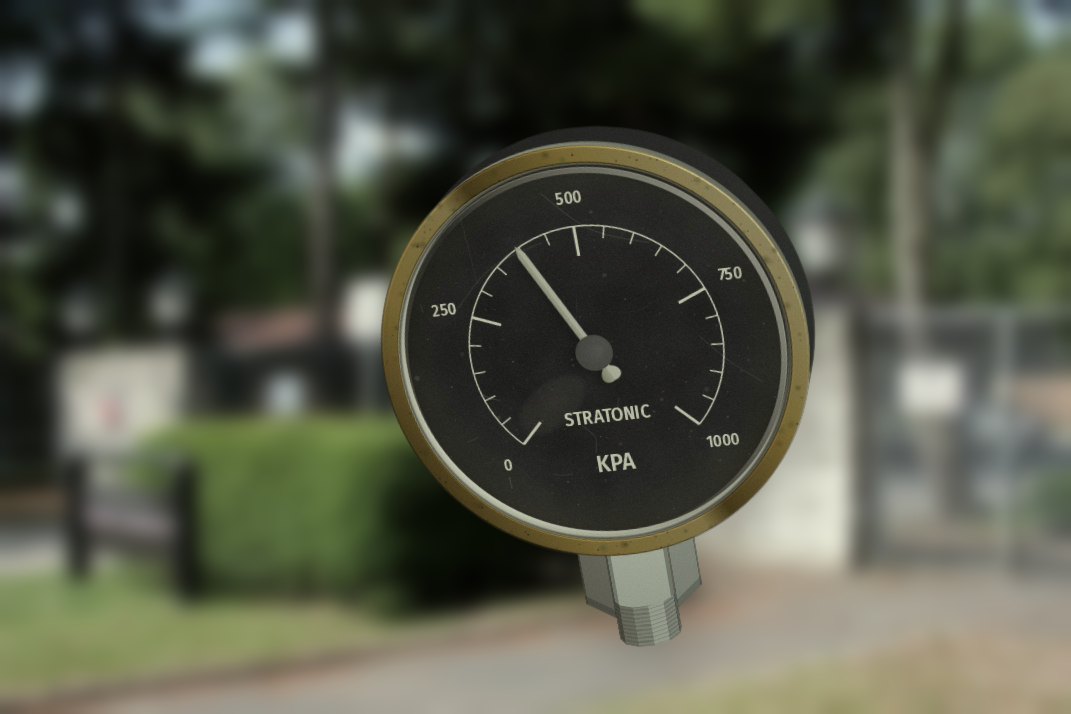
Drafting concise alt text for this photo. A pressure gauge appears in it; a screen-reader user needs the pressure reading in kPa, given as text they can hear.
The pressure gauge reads 400 kPa
